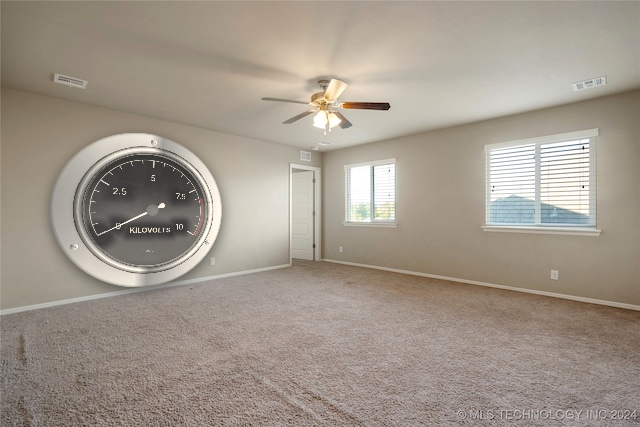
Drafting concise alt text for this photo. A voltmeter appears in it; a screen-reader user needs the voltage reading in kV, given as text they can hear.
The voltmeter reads 0 kV
